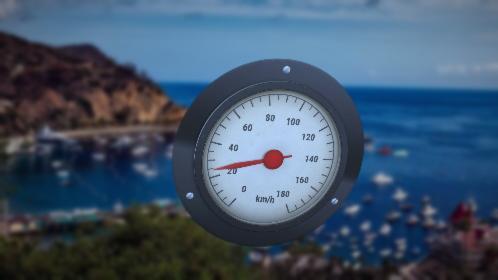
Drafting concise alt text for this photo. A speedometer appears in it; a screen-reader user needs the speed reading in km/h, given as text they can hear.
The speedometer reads 25 km/h
